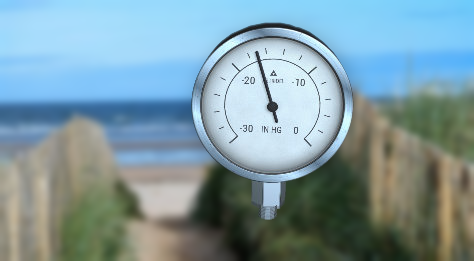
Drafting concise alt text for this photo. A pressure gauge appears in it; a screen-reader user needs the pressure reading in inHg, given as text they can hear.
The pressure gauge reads -17 inHg
